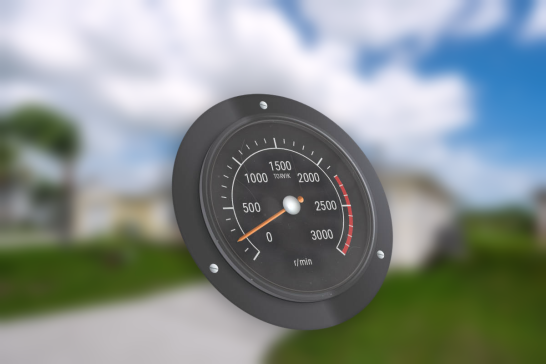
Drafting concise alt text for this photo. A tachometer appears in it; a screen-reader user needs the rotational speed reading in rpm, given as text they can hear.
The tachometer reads 200 rpm
